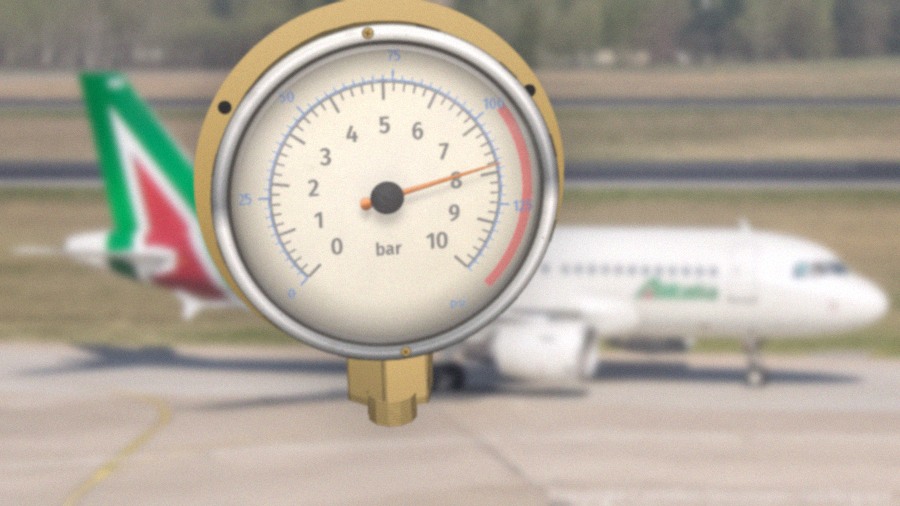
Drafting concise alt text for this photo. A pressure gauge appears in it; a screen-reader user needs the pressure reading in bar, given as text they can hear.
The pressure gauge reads 7.8 bar
